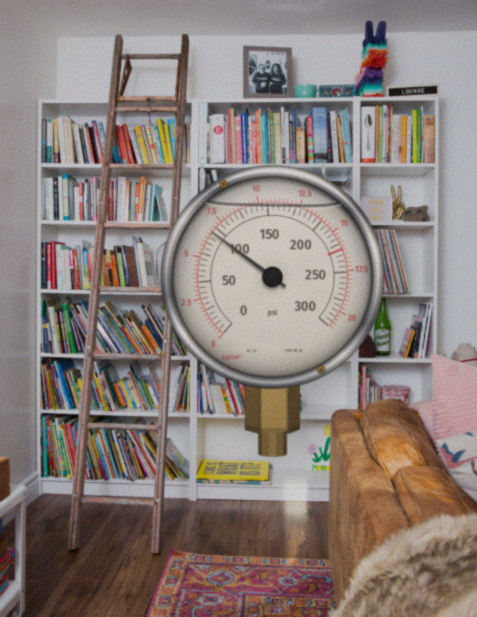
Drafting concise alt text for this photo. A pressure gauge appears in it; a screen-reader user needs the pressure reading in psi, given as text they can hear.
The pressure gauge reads 95 psi
